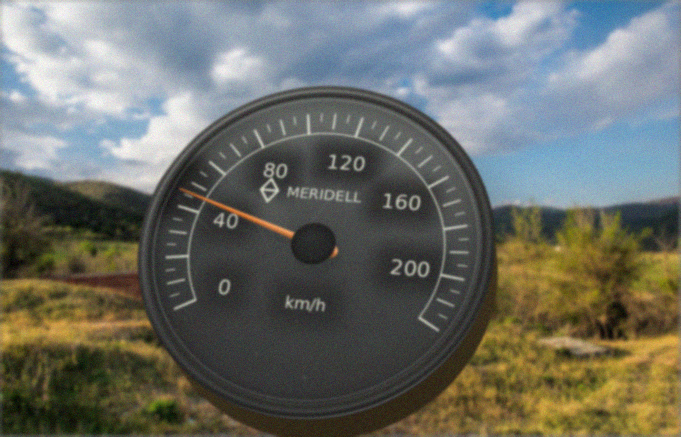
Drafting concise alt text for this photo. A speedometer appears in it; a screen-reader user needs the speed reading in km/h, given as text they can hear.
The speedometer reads 45 km/h
